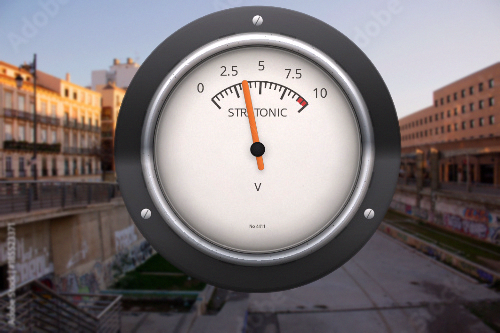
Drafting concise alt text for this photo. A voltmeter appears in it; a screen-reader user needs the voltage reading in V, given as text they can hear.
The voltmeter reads 3.5 V
